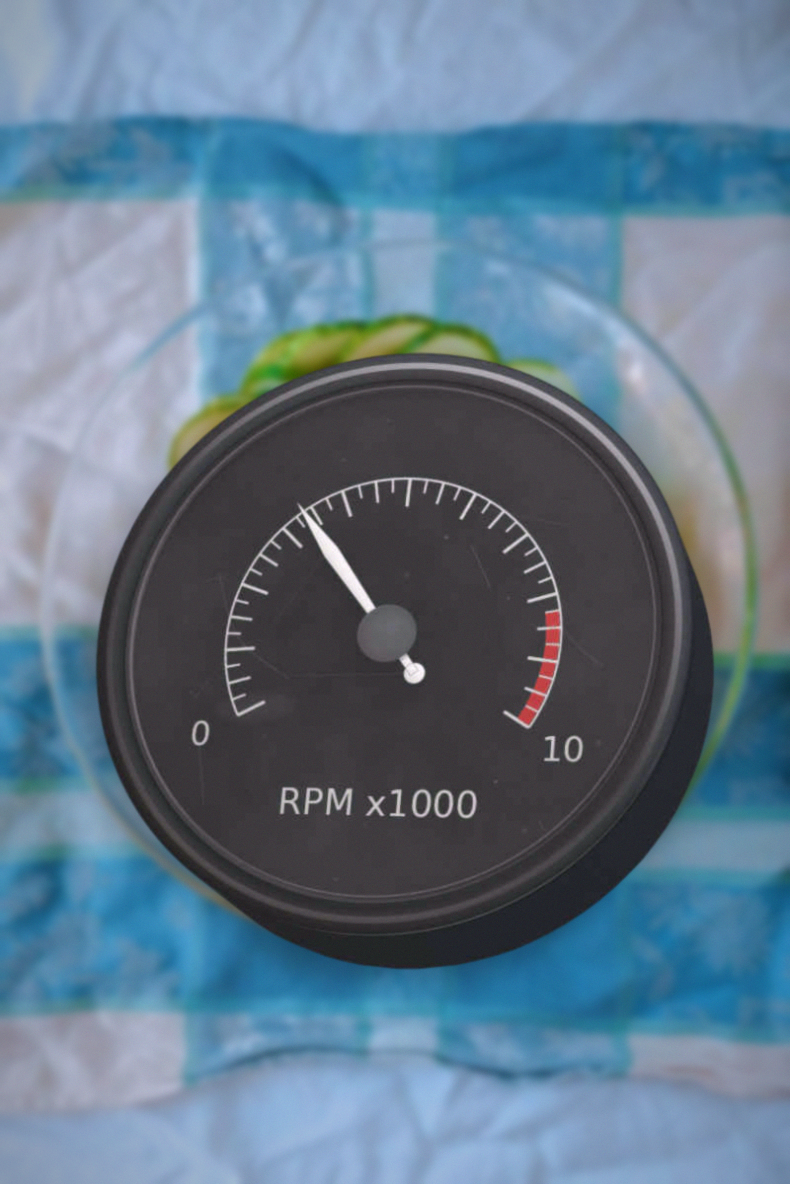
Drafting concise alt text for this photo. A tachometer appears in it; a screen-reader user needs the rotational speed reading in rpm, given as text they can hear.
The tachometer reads 3375 rpm
